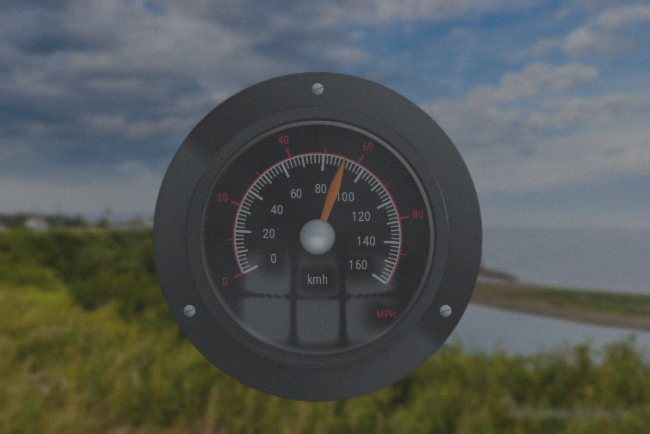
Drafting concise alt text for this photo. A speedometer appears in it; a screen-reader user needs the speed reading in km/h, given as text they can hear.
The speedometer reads 90 km/h
